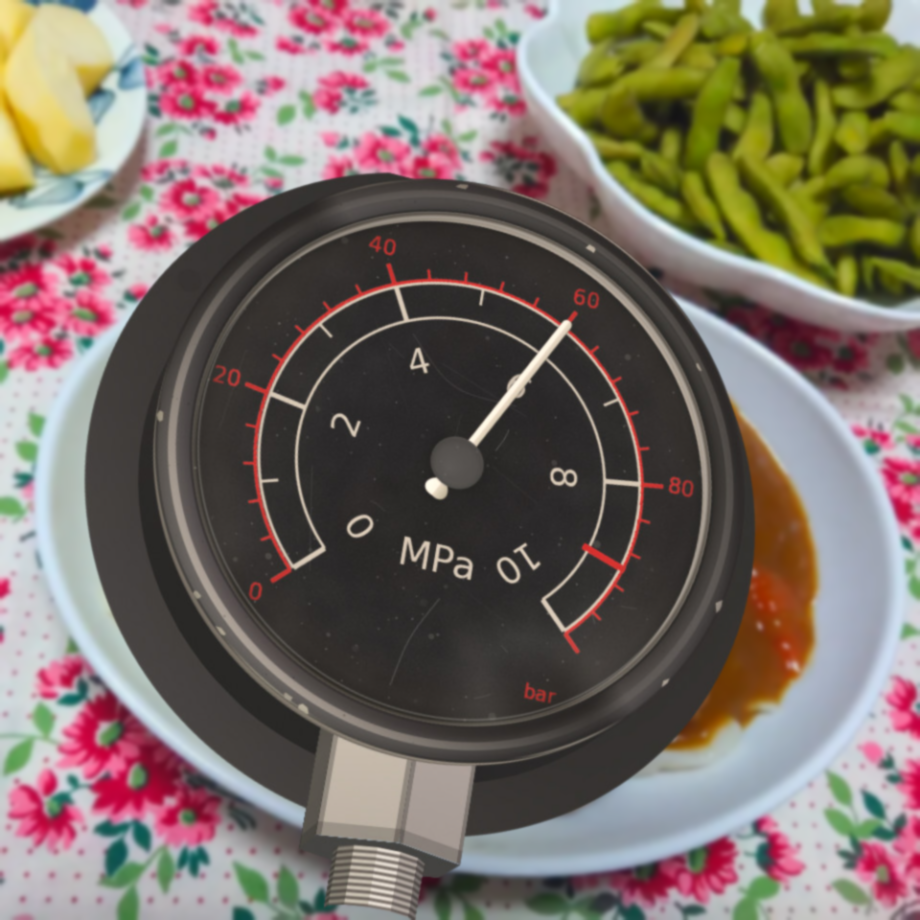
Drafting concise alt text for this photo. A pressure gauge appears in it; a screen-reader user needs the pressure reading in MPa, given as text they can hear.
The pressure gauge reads 6 MPa
